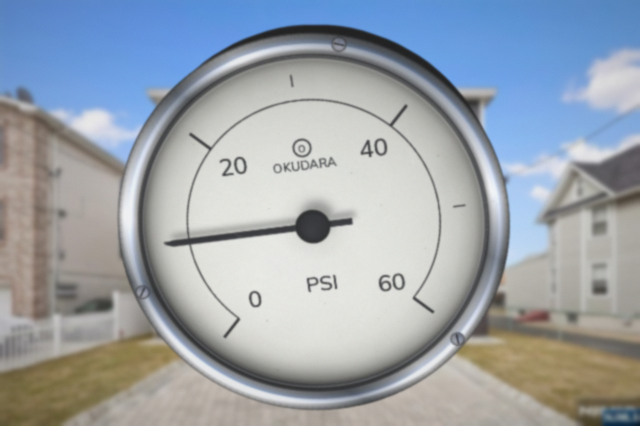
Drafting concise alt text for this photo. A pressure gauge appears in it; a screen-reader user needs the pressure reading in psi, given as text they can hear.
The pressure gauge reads 10 psi
